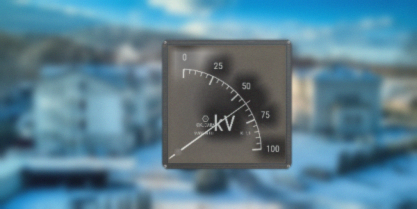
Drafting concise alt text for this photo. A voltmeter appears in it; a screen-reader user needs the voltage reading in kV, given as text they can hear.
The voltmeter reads 60 kV
